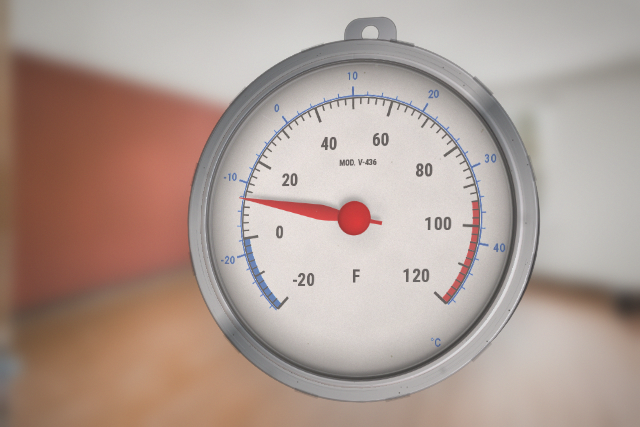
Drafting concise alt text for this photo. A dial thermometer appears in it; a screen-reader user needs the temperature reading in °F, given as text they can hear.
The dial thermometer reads 10 °F
